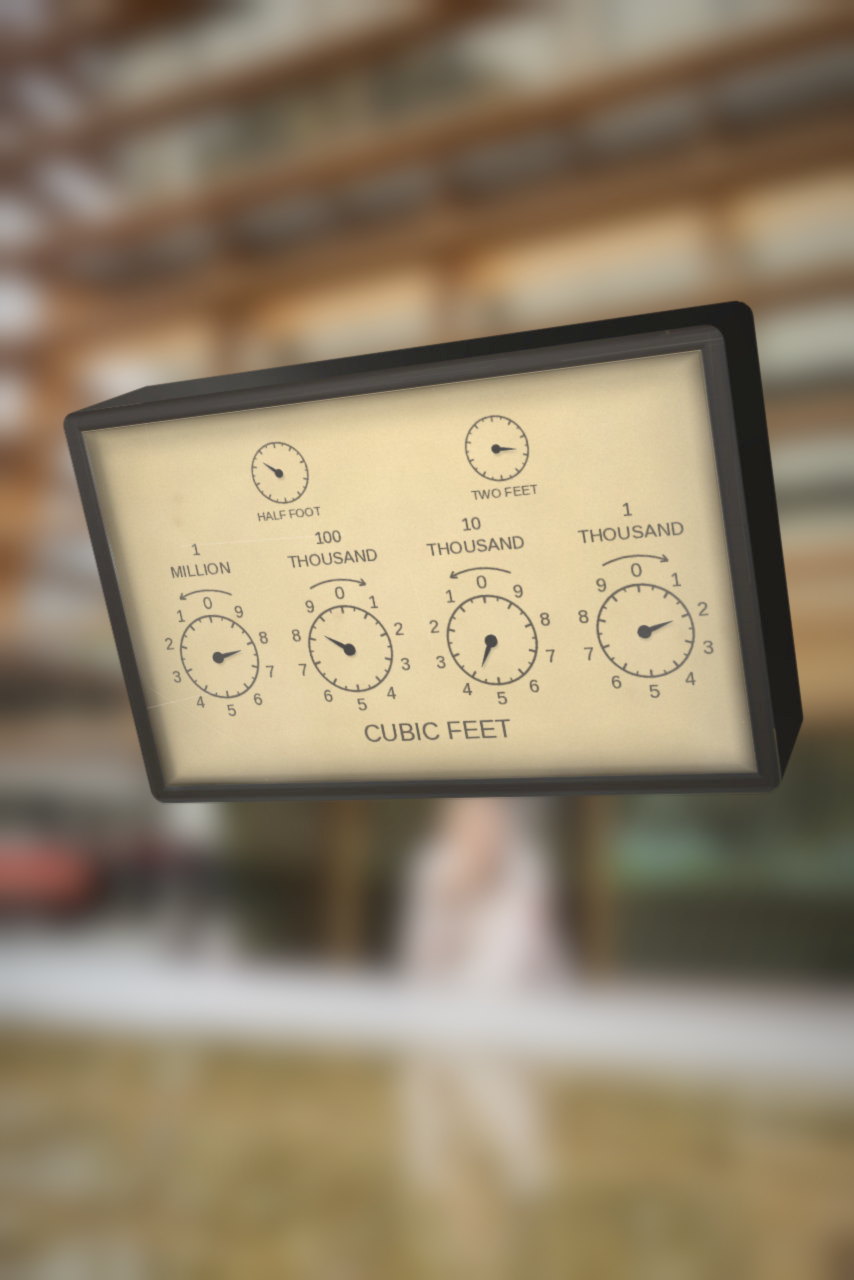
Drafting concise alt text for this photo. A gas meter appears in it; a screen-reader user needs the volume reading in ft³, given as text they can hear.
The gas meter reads 784200 ft³
